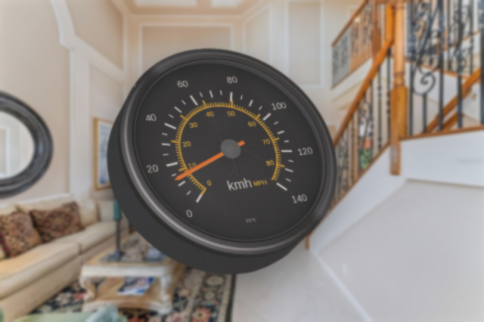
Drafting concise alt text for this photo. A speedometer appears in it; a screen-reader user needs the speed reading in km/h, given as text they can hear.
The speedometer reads 12.5 km/h
